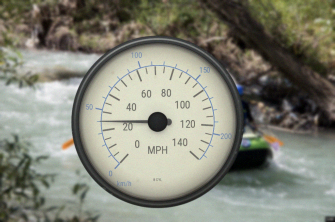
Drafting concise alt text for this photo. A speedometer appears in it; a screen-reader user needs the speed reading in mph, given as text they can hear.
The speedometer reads 25 mph
